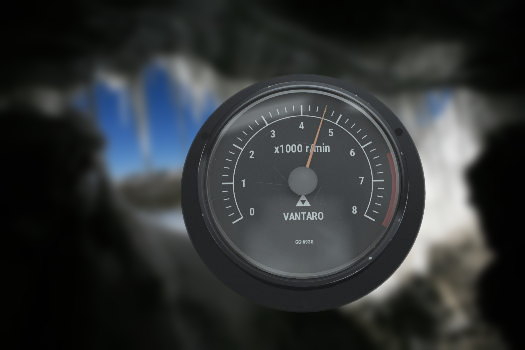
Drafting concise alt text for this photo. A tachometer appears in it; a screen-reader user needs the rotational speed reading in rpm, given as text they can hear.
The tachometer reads 4600 rpm
